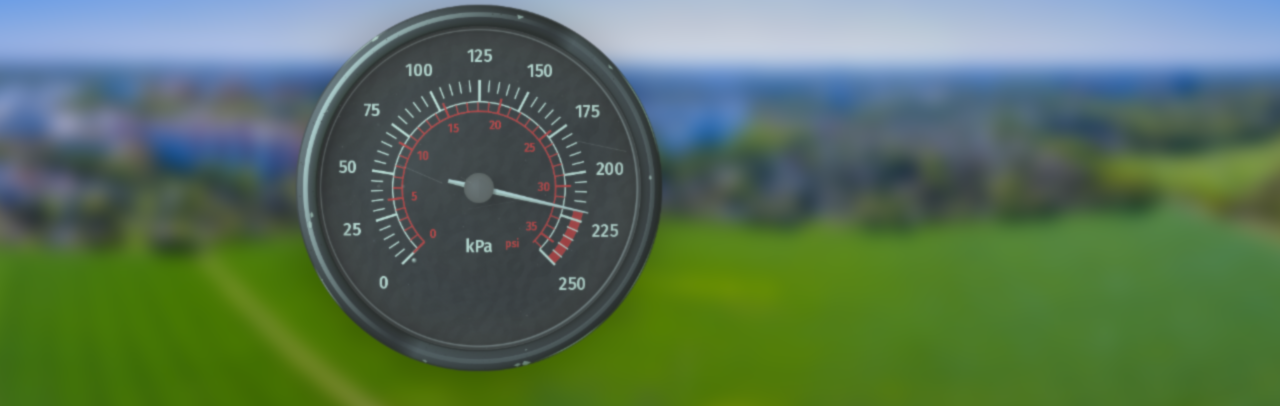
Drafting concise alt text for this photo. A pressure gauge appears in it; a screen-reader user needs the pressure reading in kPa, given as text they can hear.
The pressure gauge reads 220 kPa
